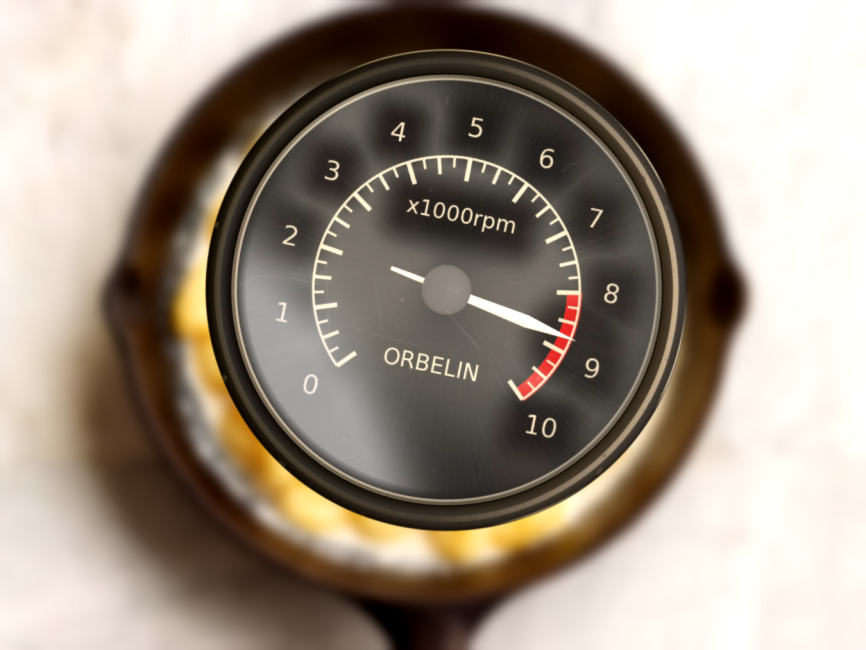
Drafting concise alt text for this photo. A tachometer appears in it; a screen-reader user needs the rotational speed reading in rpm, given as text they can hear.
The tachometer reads 8750 rpm
